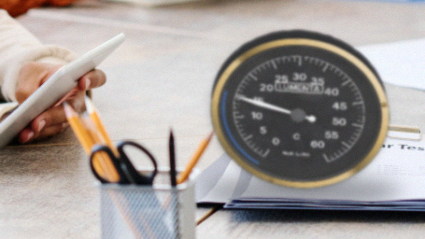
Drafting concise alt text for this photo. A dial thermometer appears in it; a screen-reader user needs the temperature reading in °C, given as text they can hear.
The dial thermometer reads 15 °C
